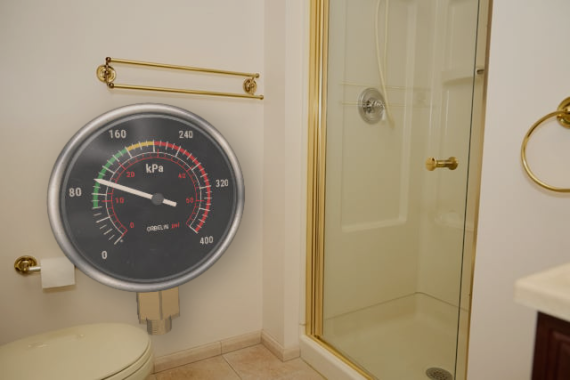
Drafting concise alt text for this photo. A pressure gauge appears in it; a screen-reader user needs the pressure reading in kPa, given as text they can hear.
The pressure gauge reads 100 kPa
